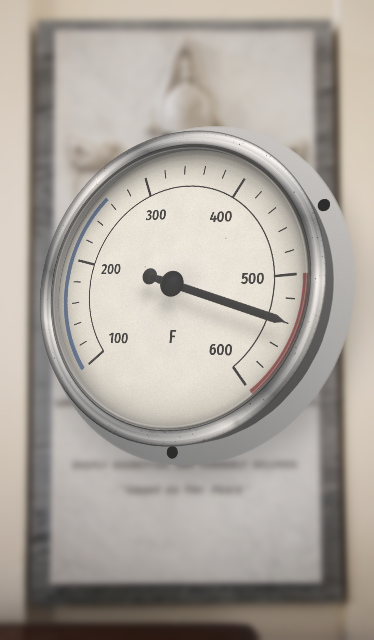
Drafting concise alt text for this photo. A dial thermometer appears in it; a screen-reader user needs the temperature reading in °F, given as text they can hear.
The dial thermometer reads 540 °F
